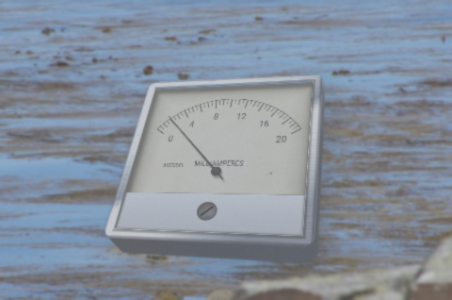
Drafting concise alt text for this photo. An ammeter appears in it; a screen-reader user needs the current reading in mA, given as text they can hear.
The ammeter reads 2 mA
